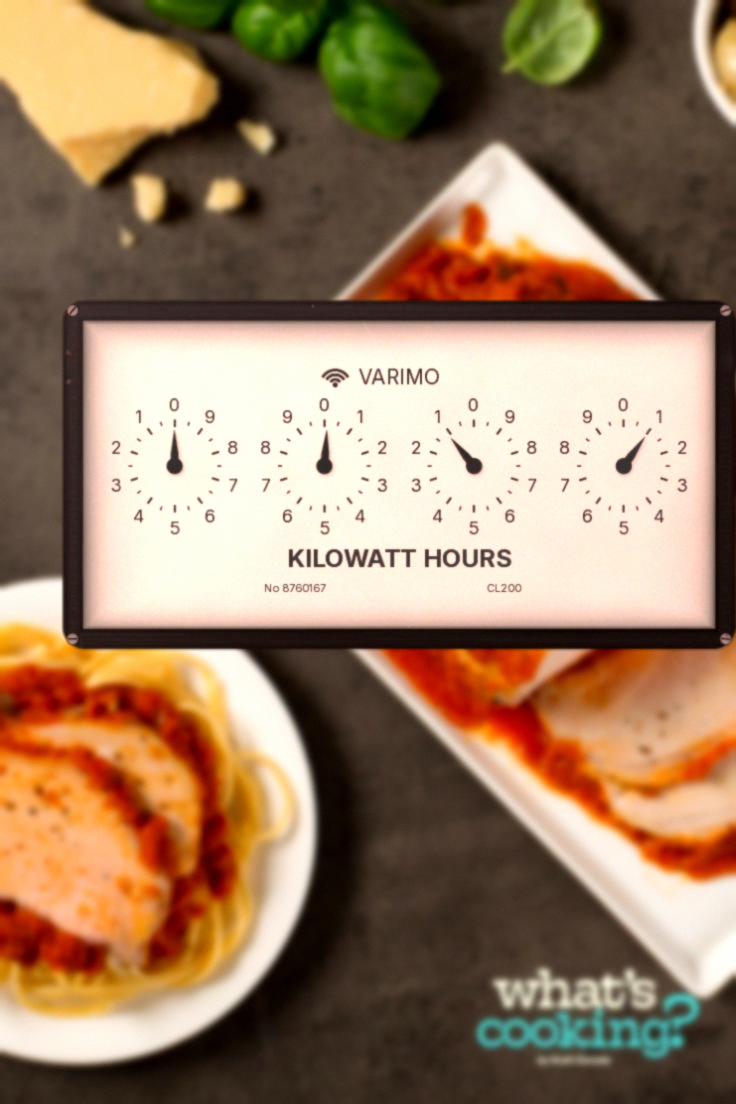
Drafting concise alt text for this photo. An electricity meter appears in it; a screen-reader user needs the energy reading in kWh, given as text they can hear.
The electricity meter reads 11 kWh
